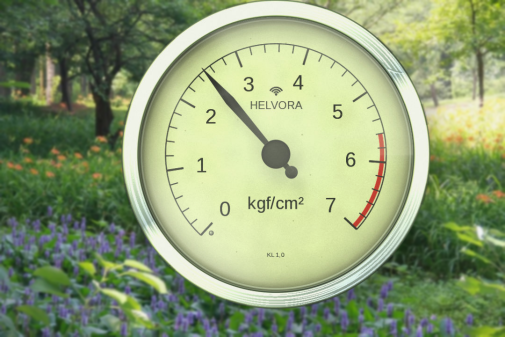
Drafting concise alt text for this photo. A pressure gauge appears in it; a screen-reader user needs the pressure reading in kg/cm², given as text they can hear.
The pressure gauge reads 2.5 kg/cm²
